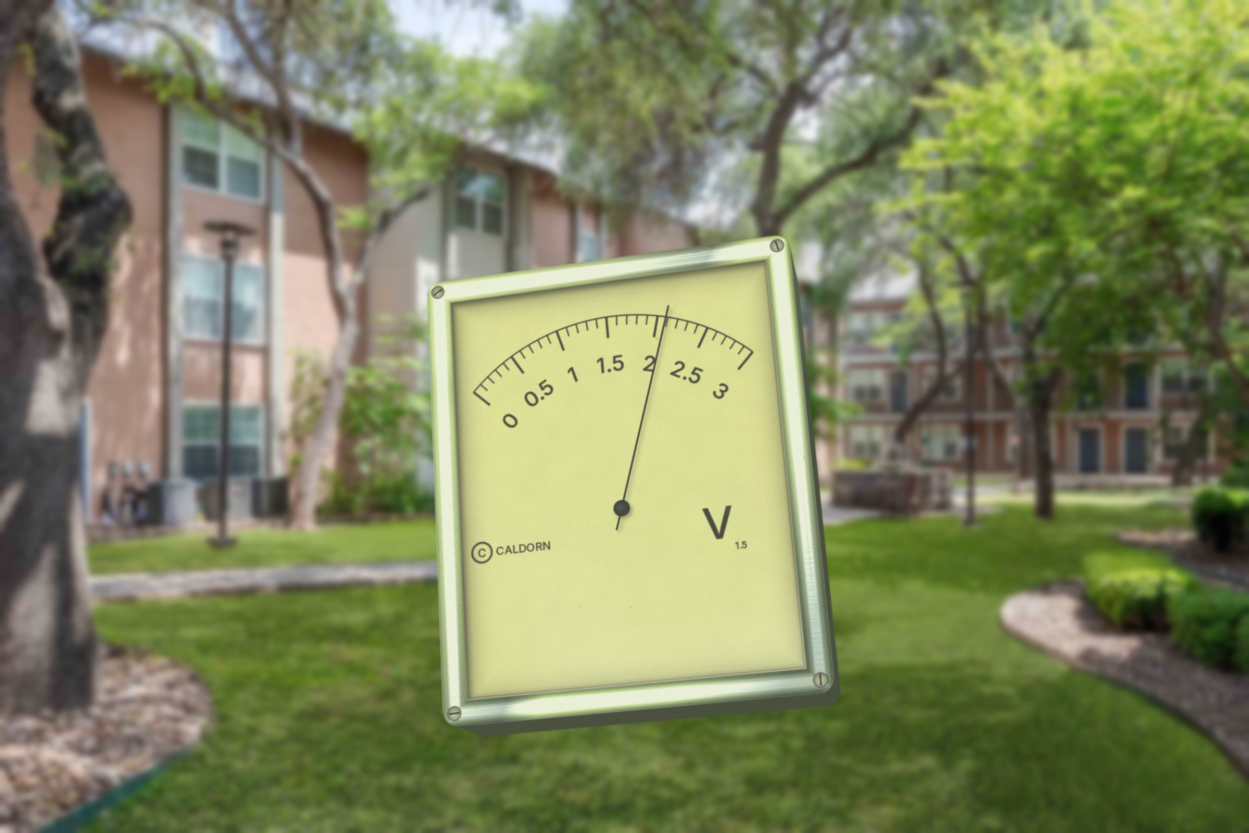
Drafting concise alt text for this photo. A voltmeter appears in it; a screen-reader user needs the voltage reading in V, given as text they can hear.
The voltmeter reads 2.1 V
